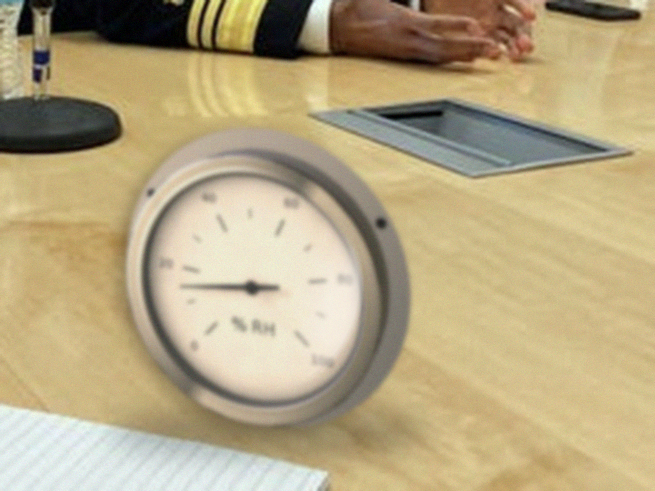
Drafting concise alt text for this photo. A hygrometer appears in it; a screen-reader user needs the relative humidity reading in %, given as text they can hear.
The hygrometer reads 15 %
